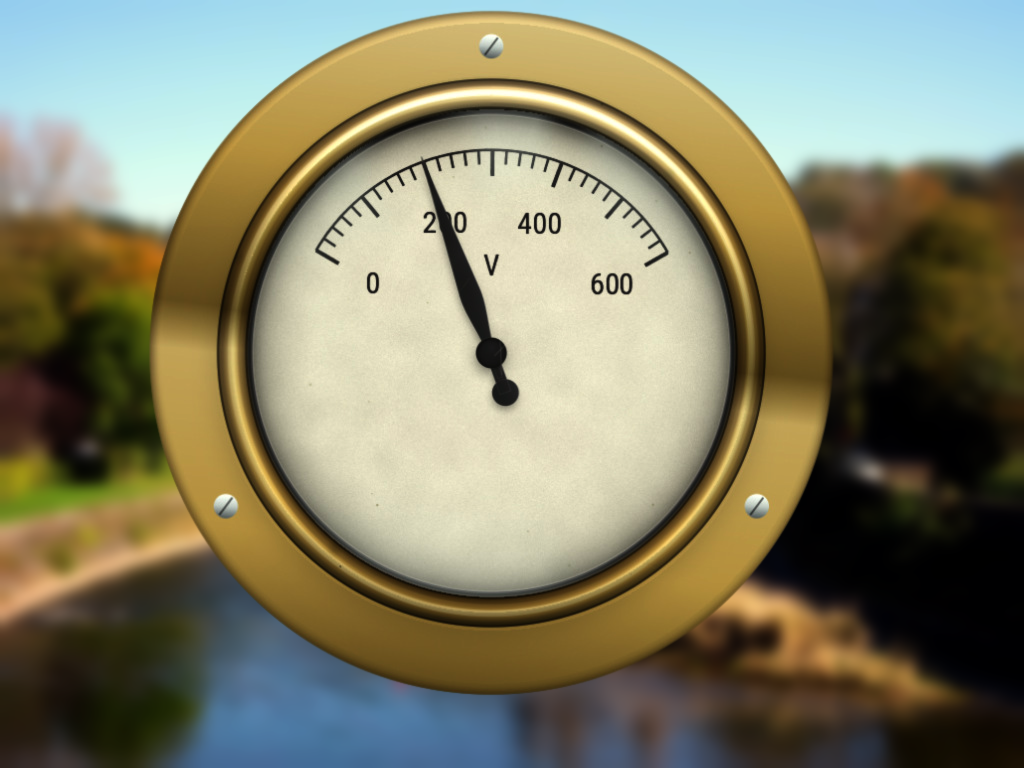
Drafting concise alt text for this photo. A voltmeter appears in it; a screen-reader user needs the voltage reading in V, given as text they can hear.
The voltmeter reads 200 V
